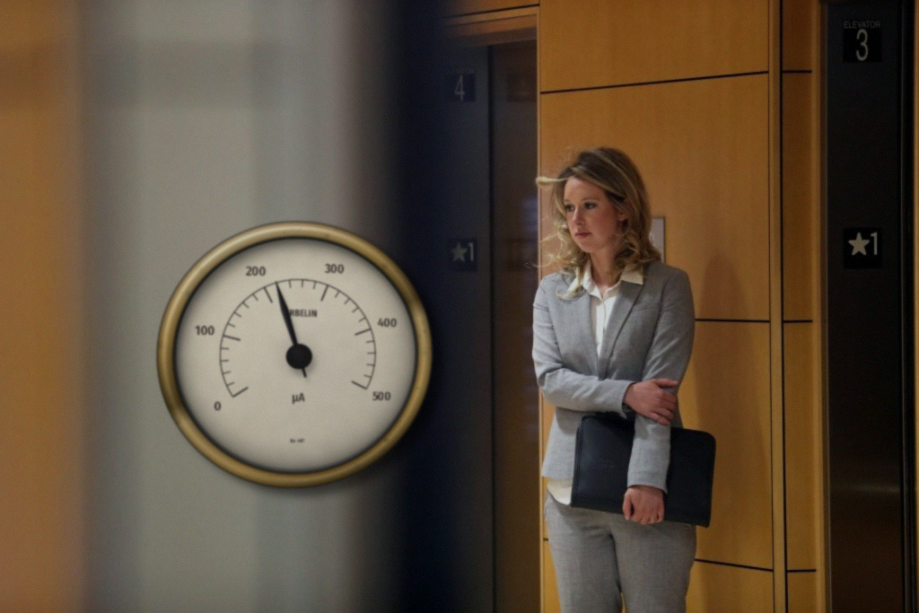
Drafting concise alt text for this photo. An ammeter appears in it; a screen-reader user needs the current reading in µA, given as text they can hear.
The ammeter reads 220 µA
